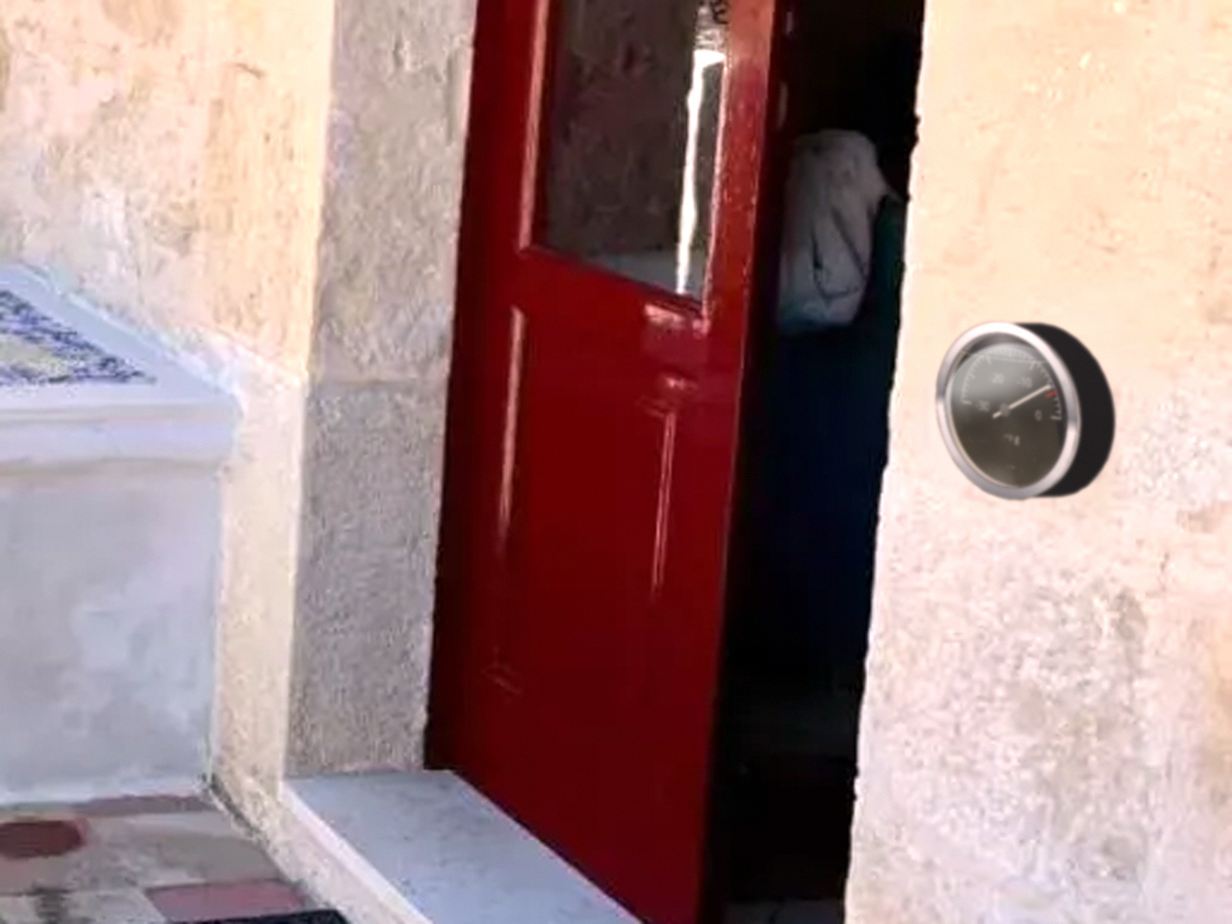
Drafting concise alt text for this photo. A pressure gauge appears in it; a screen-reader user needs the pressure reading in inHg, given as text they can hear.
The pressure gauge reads -5 inHg
